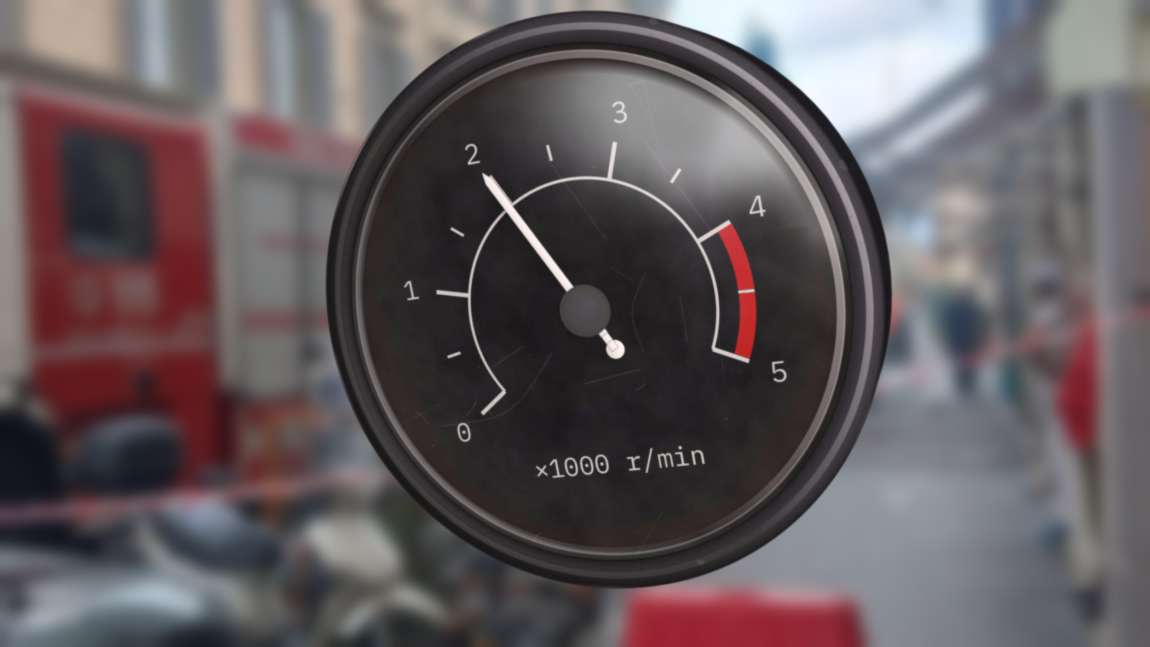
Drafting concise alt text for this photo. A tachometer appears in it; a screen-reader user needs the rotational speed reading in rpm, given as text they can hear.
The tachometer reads 2000 rpm
